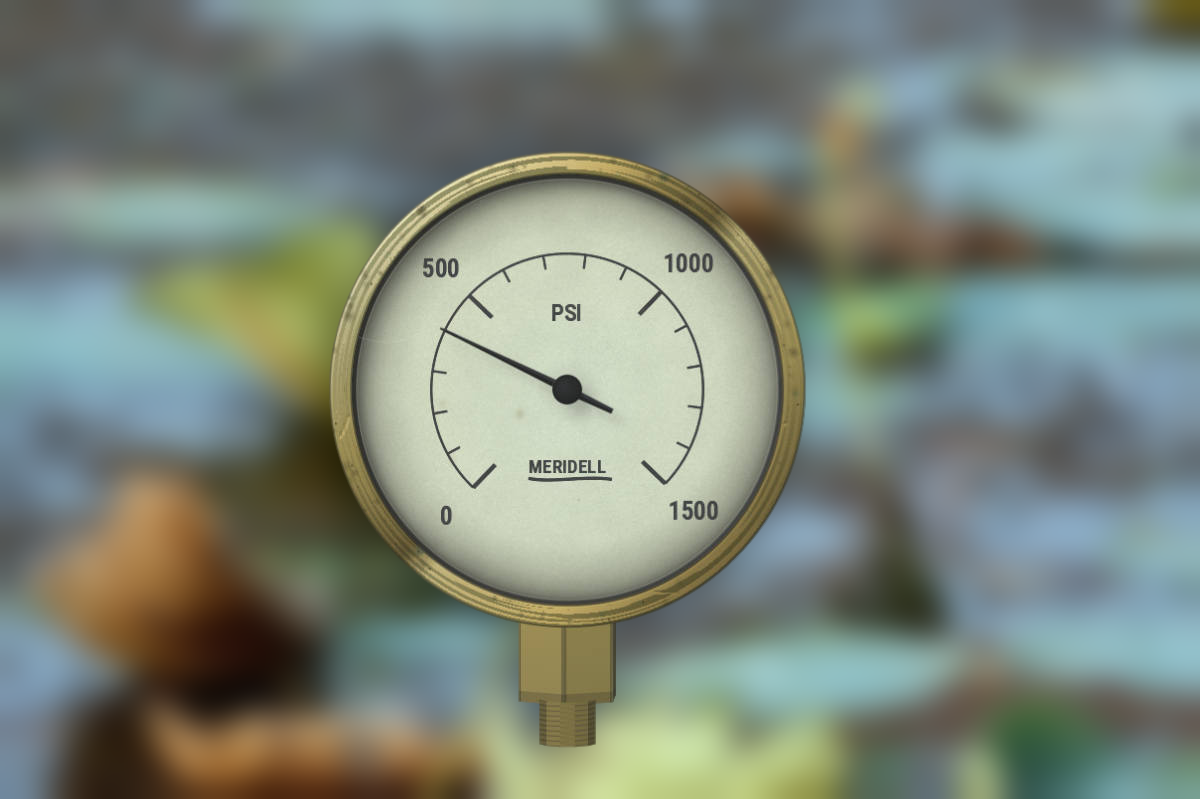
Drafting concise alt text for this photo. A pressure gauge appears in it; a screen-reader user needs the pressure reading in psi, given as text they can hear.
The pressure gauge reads 400 psi
